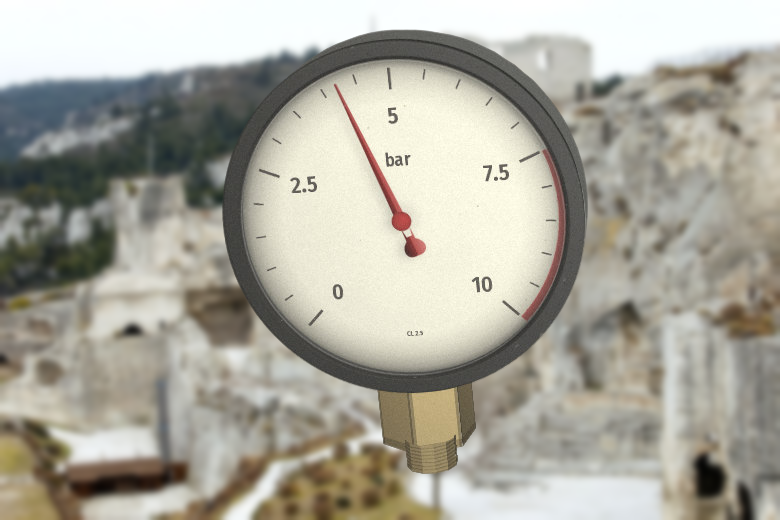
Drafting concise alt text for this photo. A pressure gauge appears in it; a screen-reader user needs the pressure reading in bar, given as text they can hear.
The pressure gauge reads 4.25 bar
